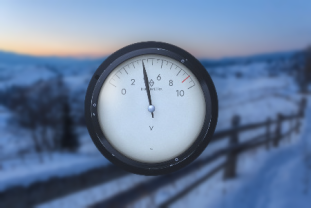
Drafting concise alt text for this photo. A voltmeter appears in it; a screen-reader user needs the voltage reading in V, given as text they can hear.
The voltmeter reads 4 V
